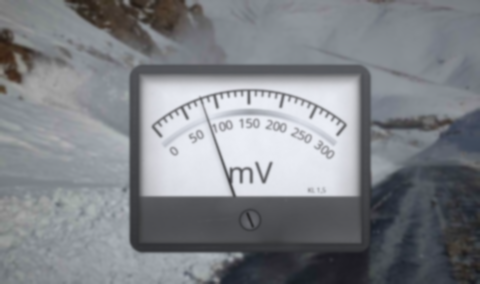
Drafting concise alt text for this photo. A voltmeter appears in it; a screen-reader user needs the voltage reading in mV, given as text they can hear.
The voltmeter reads 80 mV
